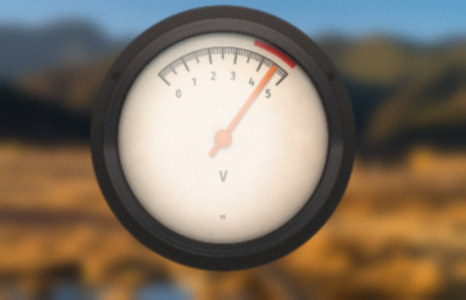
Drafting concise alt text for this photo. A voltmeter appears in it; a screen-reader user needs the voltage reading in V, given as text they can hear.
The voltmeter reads 4.5 V
